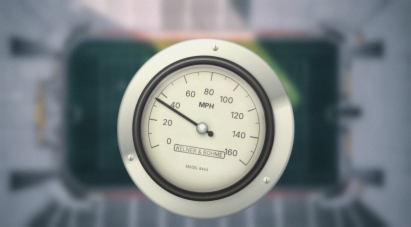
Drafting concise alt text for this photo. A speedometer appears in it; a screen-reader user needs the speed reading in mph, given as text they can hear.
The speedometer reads 35 mph
